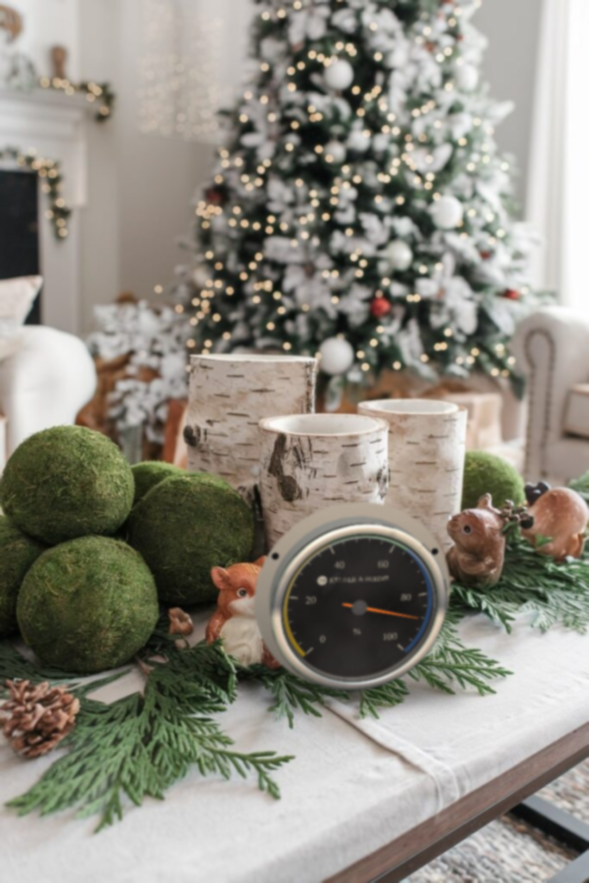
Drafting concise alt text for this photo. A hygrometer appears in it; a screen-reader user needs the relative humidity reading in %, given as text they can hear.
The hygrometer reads 88 %
